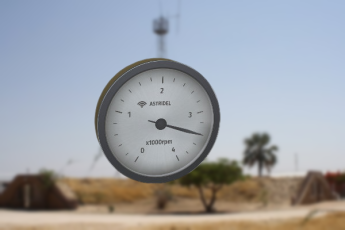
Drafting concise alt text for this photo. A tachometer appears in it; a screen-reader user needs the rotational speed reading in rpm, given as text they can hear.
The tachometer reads 3400 rpm
